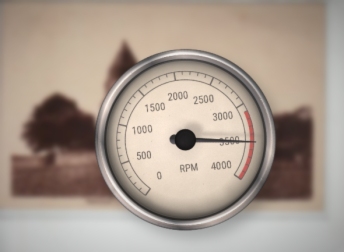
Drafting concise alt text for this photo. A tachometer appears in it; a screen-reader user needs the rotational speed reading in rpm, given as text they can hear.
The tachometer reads 3500 rpm
